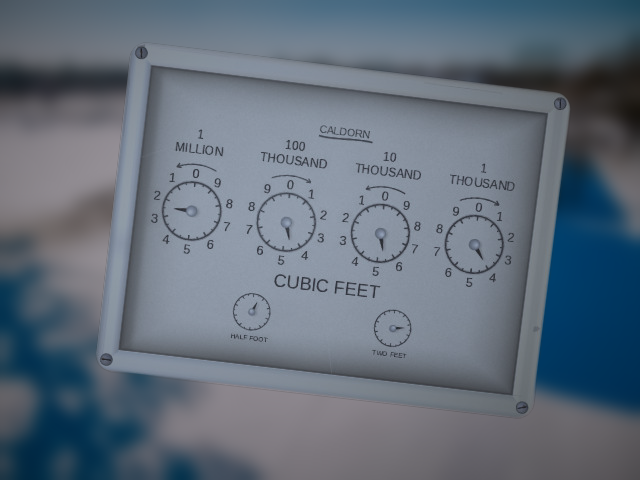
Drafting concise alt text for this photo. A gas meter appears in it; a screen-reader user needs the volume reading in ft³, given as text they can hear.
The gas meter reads 245400 ft³
